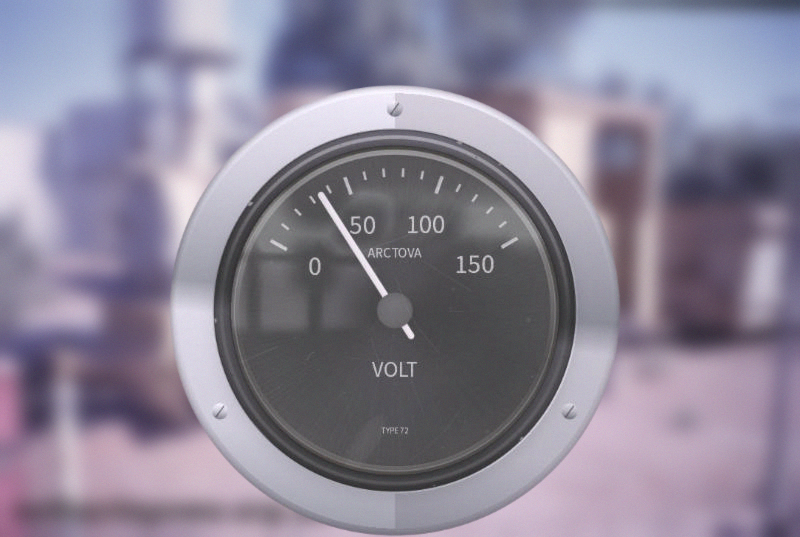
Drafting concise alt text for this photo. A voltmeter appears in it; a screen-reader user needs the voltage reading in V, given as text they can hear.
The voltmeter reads 35 V
